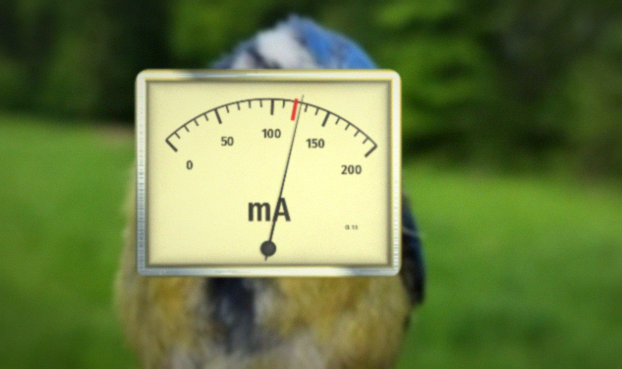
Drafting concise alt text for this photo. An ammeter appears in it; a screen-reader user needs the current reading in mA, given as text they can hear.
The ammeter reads 125 mA
